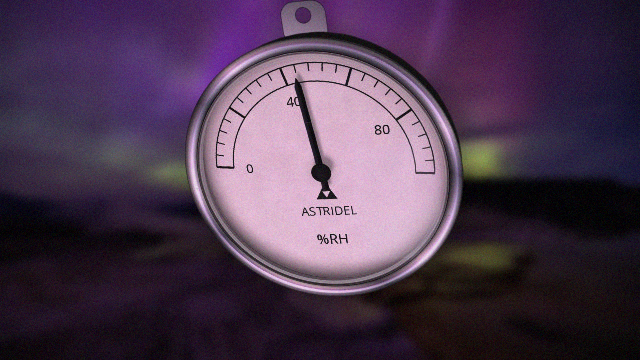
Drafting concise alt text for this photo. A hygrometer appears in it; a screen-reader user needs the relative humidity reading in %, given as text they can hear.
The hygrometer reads 44 %
